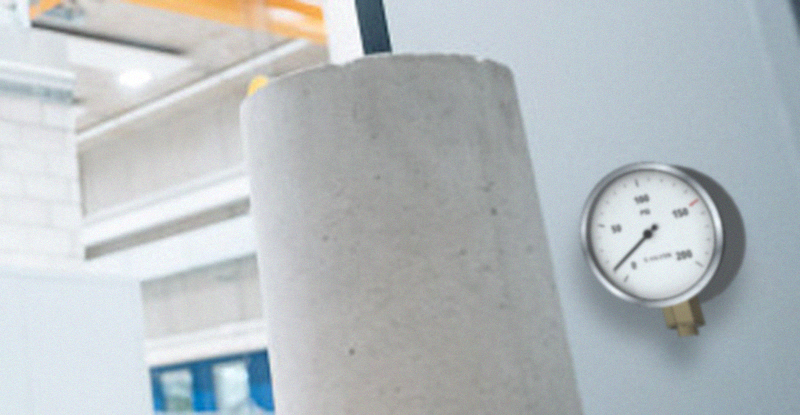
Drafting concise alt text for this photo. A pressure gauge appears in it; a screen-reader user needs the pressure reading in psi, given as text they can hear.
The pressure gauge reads 10 psi
